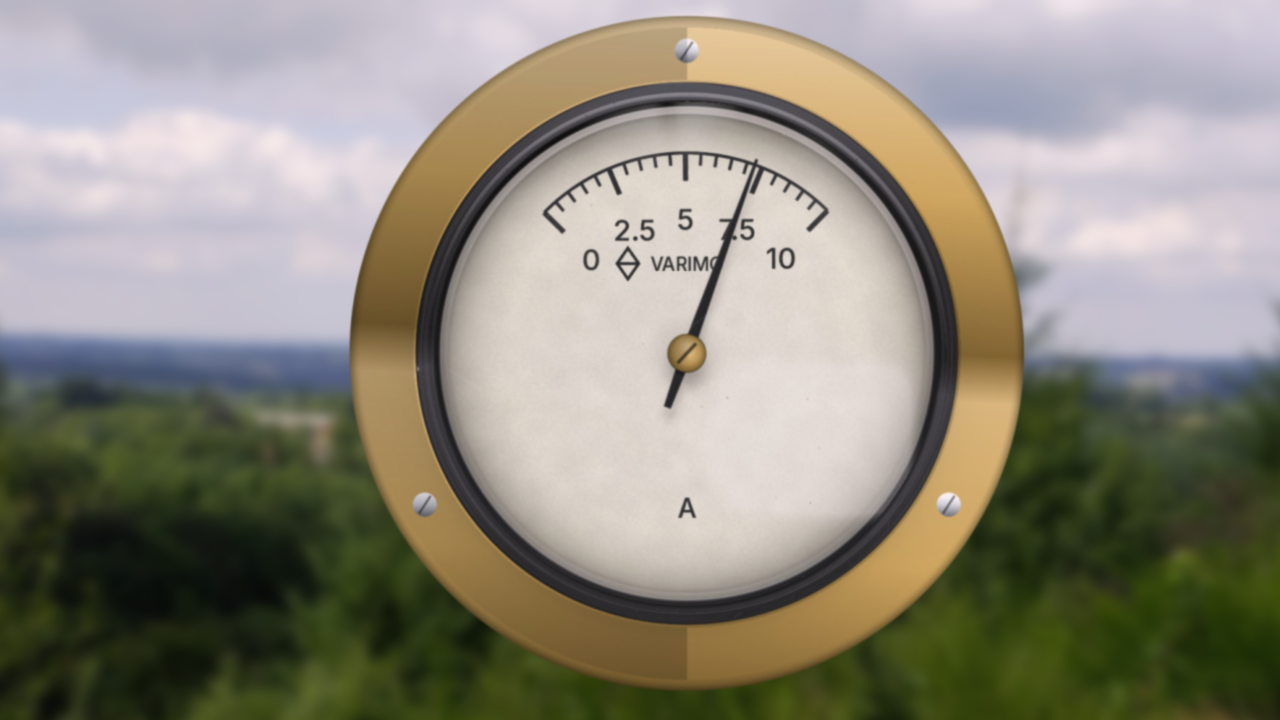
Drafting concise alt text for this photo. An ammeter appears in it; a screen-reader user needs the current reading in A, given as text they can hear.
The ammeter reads 7.25 A
